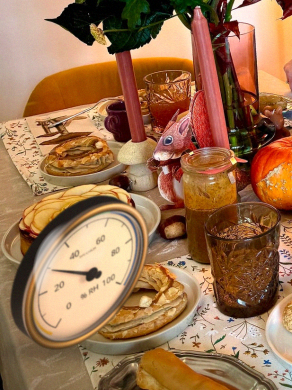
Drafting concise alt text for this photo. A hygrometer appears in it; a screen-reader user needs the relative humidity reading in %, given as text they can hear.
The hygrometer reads 30 %
